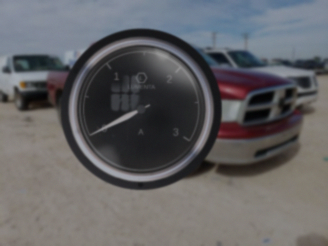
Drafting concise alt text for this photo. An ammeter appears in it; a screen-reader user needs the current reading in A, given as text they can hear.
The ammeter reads 0 A
